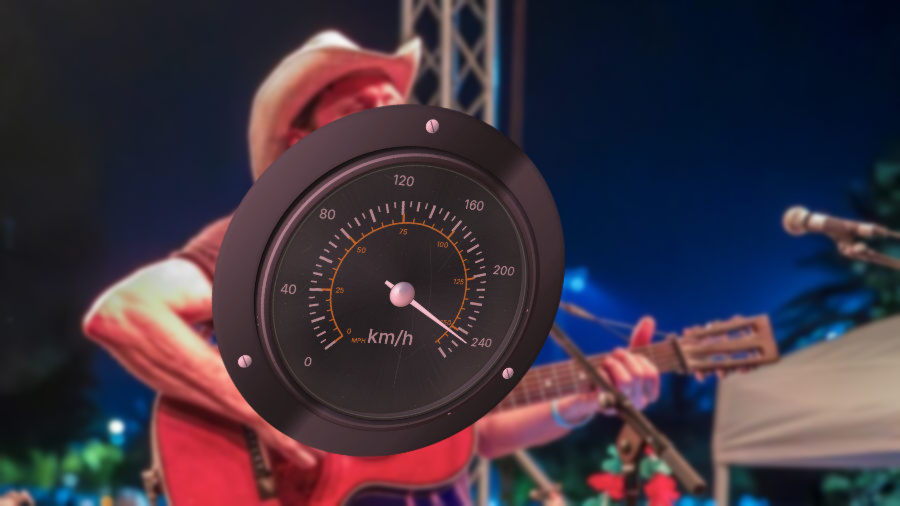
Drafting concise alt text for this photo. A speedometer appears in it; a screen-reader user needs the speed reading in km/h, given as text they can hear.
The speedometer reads 245 km/h
